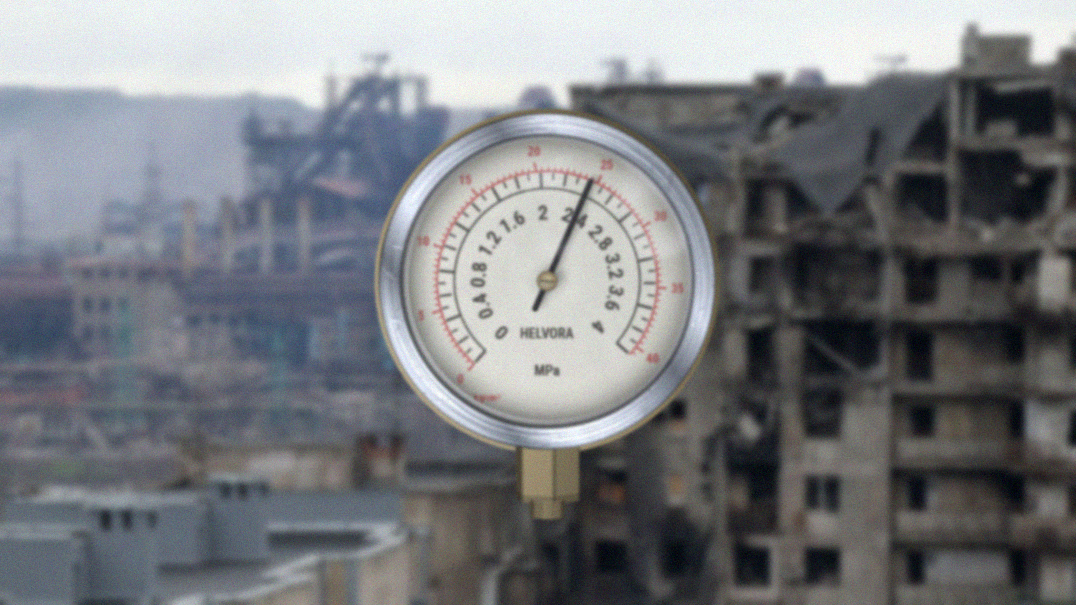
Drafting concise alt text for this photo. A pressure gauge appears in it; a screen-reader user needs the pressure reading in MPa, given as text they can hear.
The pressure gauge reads 2.4 MPa
